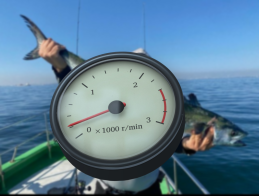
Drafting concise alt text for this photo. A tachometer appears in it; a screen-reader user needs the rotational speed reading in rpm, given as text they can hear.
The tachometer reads 200 rpm
